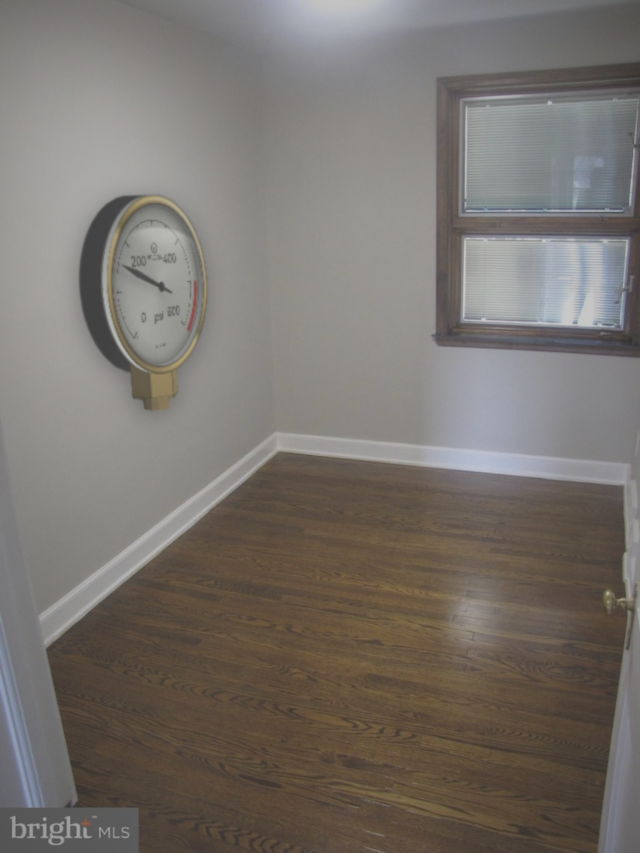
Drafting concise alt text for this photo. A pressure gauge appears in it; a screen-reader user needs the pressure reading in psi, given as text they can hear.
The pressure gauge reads 150 psi
